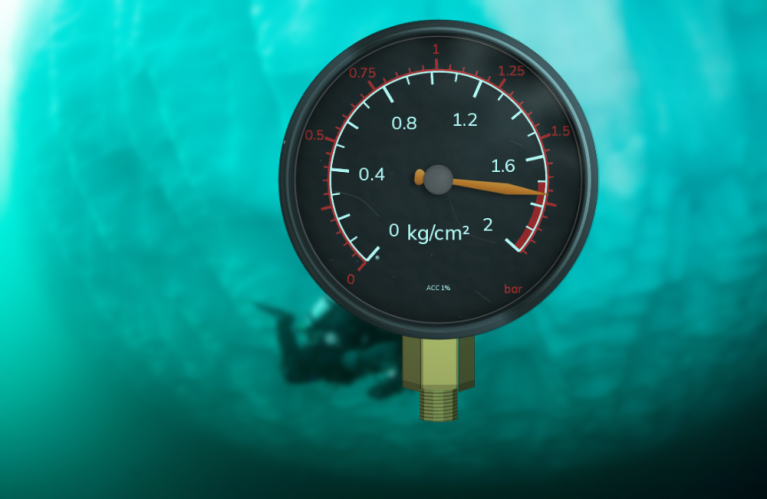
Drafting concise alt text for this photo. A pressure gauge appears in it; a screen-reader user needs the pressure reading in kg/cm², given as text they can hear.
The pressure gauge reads 1.75 kg/cm²
